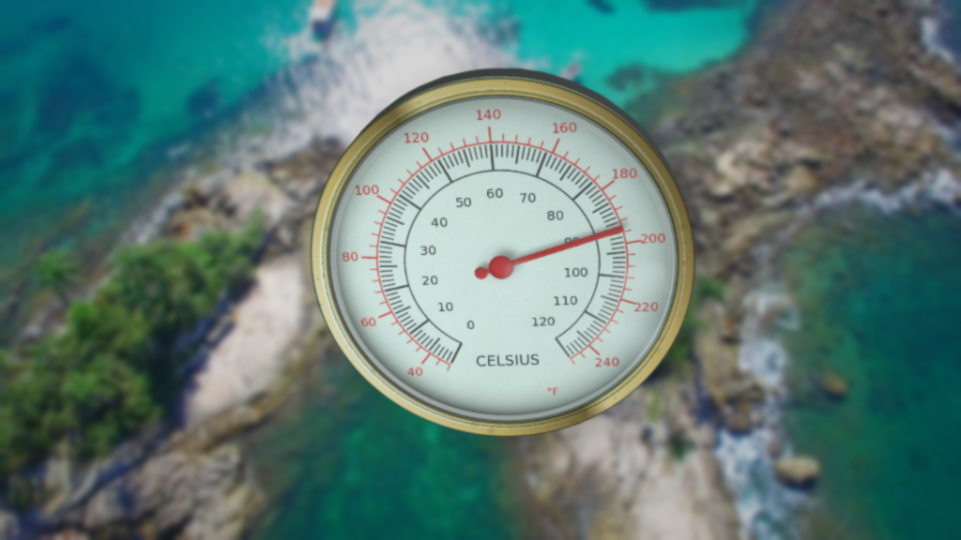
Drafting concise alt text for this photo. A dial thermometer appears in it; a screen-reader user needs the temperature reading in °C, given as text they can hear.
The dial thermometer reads 90 °C
